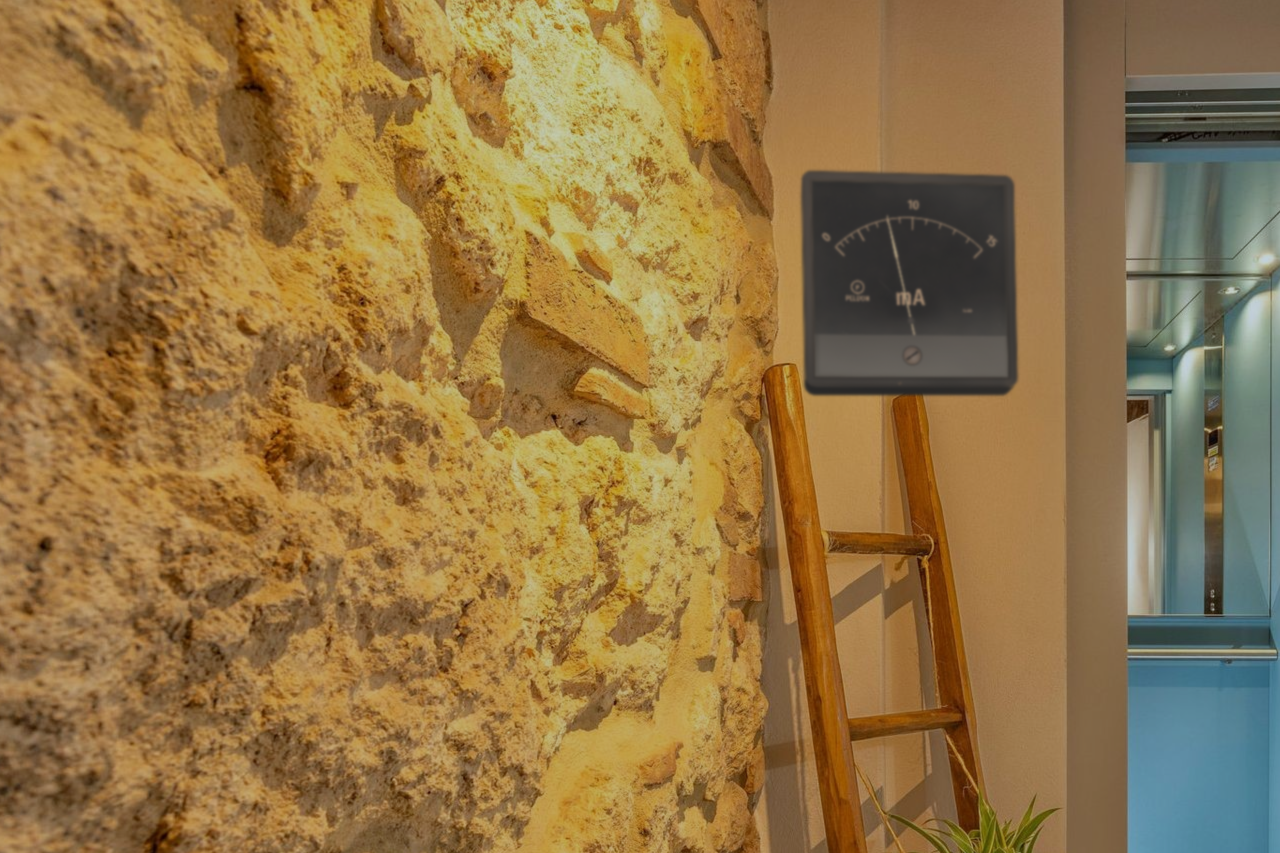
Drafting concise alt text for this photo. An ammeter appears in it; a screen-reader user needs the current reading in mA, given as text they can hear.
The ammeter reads 8 mA
